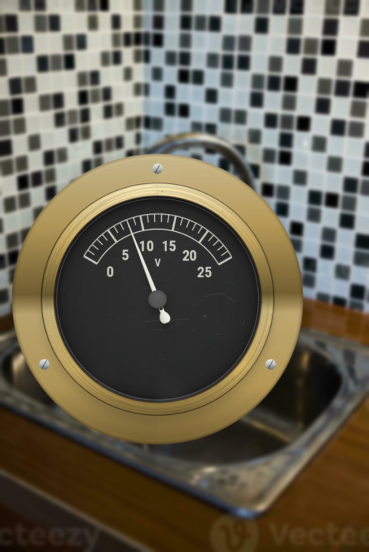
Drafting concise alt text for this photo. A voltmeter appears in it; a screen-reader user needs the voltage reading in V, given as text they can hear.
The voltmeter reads 8 V
